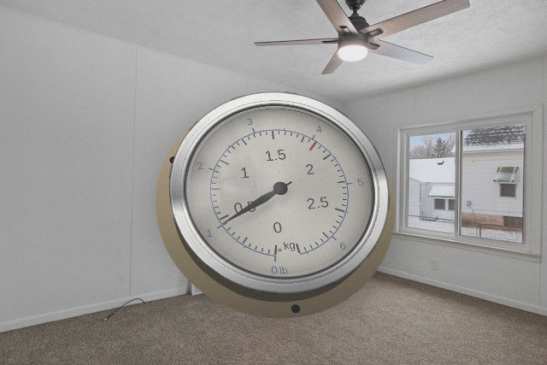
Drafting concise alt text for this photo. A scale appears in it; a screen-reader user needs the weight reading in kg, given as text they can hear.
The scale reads 0.45 kg
